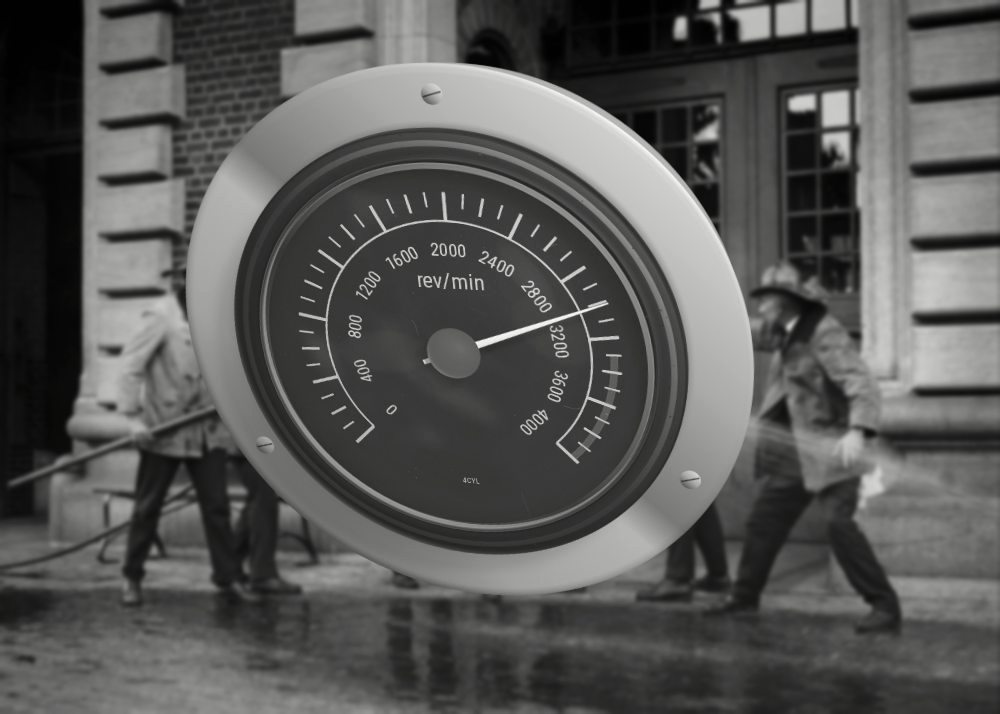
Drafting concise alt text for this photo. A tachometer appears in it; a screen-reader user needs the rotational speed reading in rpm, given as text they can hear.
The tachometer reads 3000 rpm
